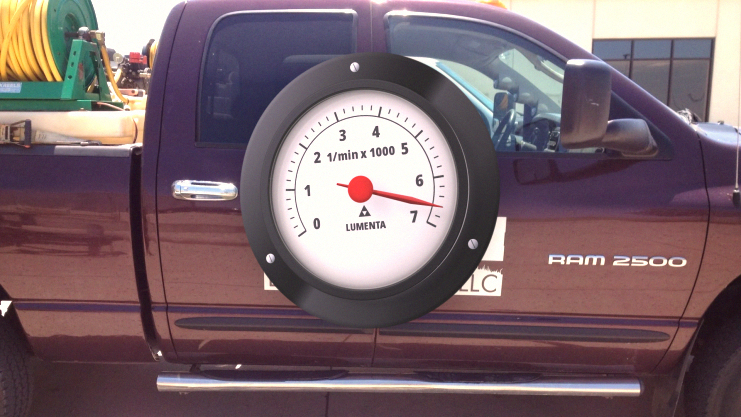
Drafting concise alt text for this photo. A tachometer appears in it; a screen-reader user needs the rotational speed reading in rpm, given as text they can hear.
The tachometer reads 6600 rpm
